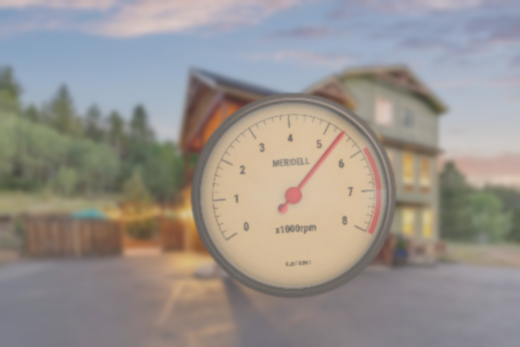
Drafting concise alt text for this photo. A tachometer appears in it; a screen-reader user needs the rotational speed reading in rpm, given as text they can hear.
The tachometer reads 5400 rpm
